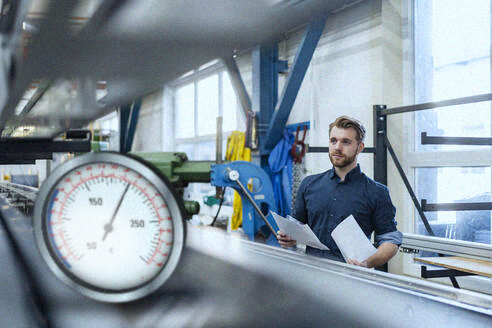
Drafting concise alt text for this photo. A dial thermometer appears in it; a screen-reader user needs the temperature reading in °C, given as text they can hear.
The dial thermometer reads 200 °C
